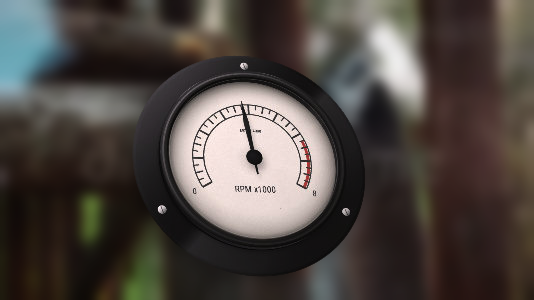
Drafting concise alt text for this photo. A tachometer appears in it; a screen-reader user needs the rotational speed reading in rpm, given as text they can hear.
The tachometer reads 3750 rpm
